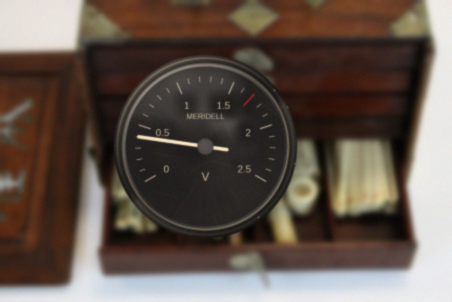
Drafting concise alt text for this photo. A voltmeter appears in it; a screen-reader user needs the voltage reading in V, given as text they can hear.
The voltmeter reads 0.4 V
